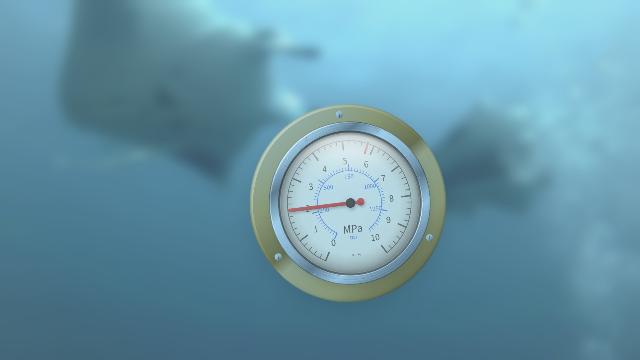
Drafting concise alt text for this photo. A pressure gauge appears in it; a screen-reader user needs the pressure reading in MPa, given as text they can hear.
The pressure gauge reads 2 MPa
